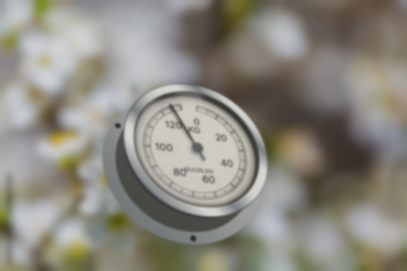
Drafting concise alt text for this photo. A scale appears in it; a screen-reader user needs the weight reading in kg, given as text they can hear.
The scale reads 125 kg
